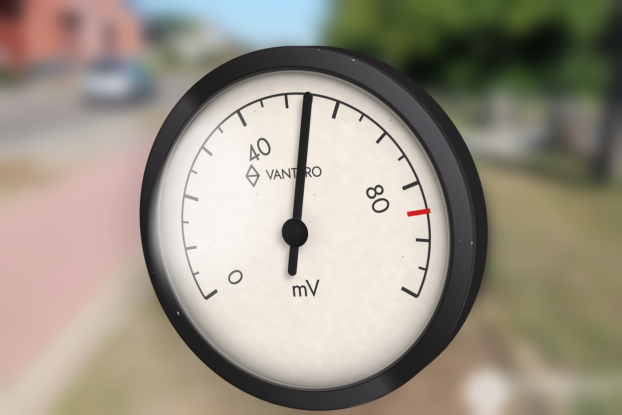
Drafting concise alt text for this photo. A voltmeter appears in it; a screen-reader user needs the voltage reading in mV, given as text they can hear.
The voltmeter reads 55 mV
